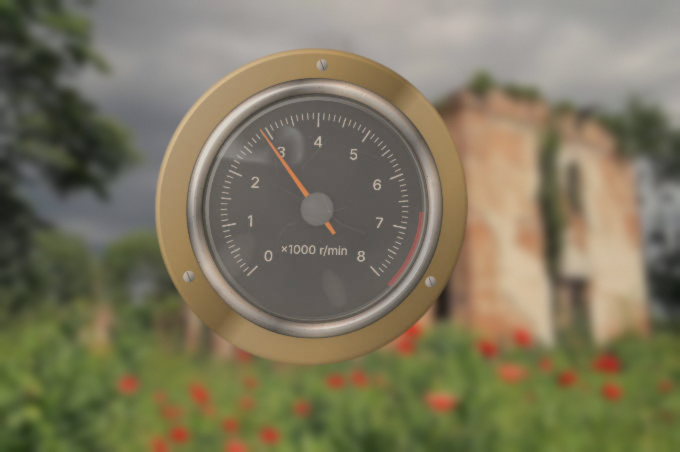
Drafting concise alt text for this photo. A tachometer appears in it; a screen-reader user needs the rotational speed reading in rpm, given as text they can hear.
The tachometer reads 2900 rpm
